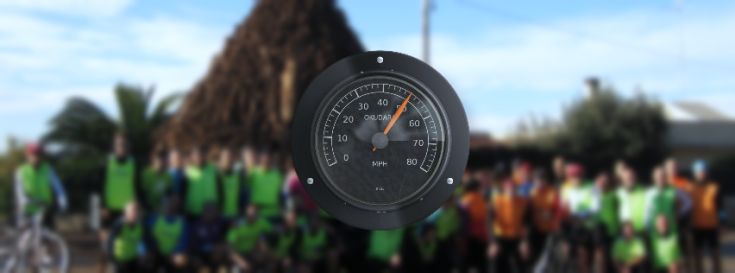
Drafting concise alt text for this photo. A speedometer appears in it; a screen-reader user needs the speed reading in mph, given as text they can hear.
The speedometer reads 50 mph
